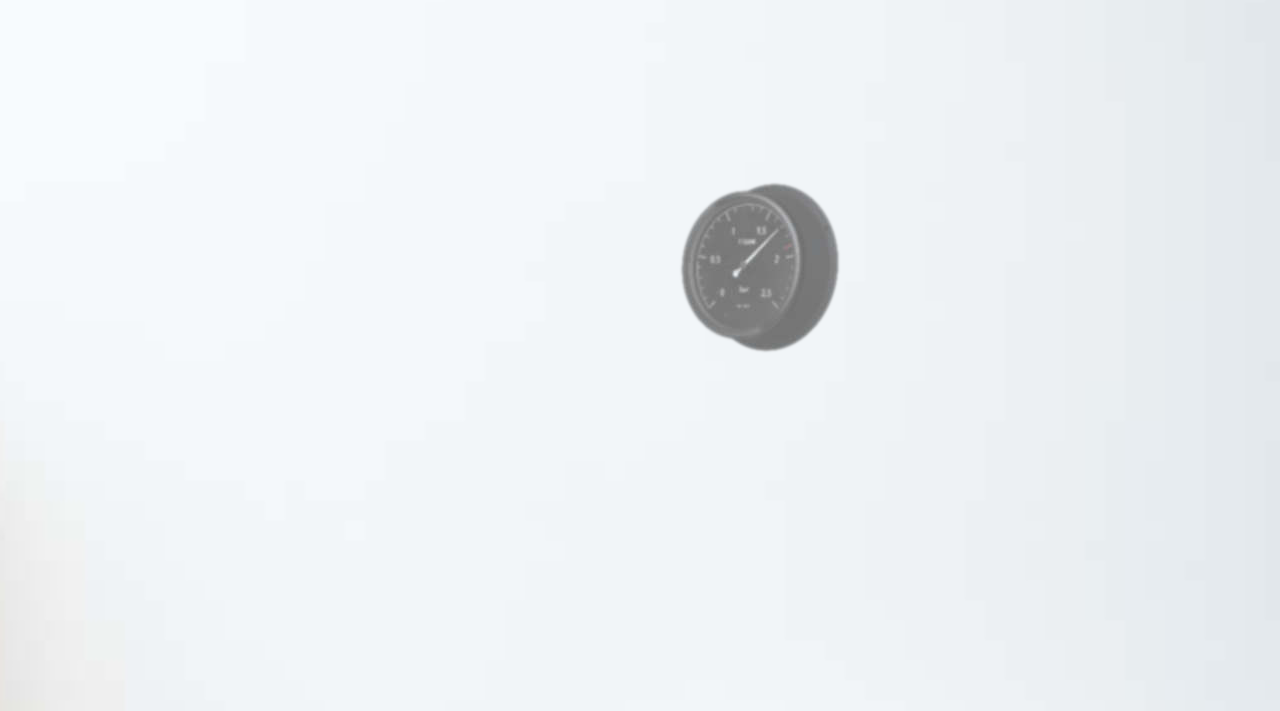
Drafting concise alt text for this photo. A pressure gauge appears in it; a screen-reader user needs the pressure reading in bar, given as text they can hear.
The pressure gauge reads 1.7 bar
